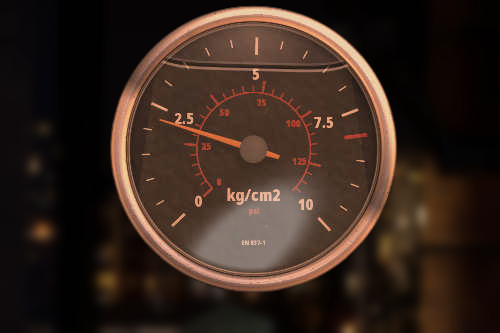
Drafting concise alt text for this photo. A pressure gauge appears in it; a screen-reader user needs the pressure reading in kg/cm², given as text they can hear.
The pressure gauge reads 2.25 kg/cm²
